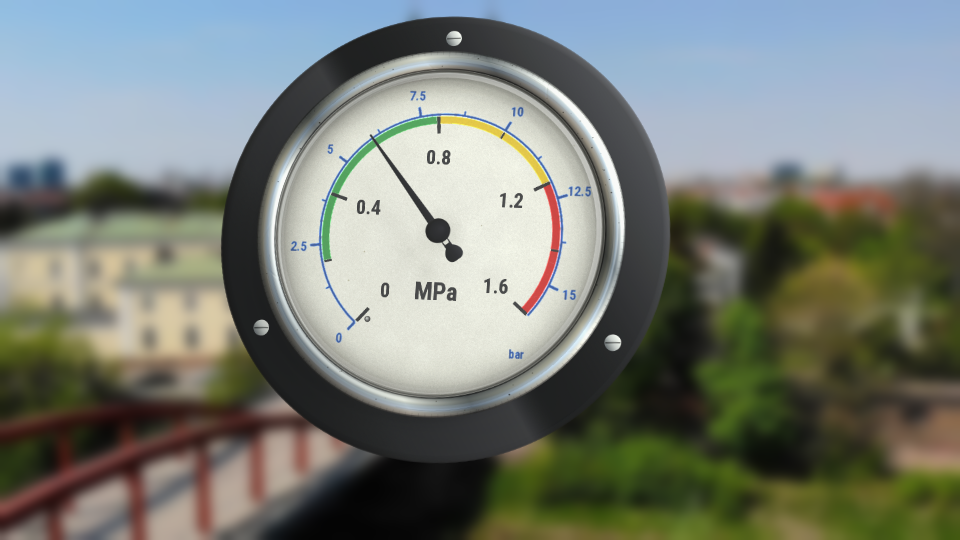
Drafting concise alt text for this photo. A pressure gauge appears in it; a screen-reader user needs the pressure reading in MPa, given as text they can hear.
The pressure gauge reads 0.6 MPa
